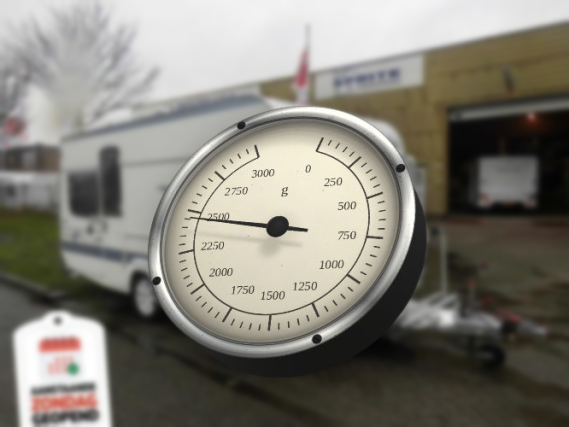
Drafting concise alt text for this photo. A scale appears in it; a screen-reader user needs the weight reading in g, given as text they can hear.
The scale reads 2450 g
